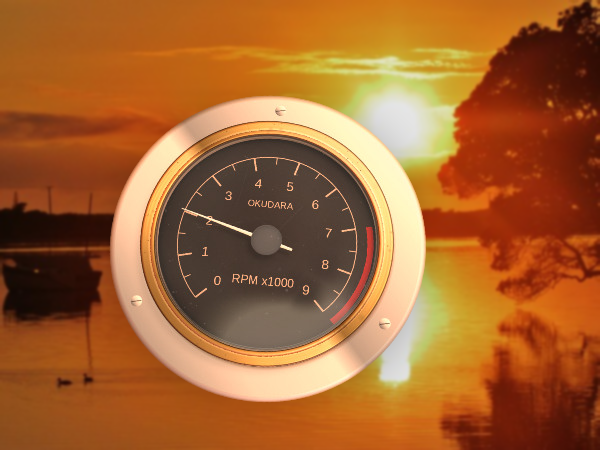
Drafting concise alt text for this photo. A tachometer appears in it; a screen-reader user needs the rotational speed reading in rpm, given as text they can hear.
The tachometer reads 2000 rpm
